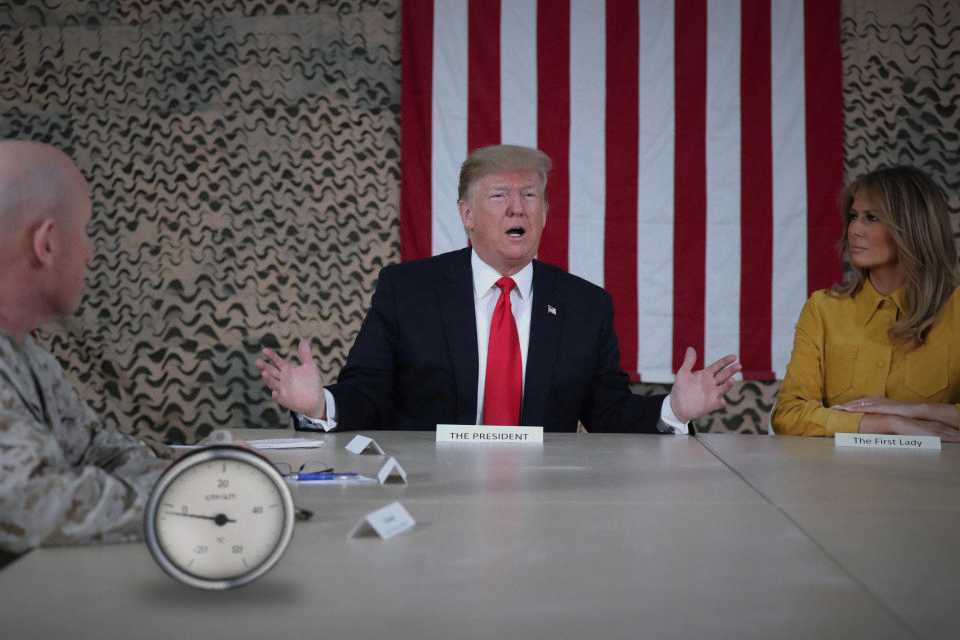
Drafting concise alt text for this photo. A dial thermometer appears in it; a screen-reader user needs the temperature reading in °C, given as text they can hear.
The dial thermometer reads -2 °C
